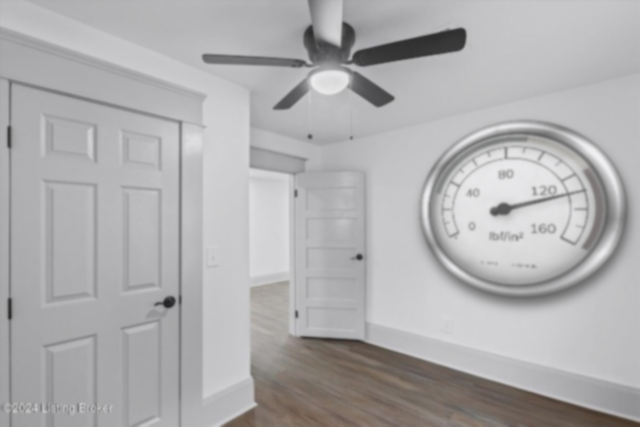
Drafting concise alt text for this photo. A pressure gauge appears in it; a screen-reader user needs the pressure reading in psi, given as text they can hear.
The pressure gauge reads 130 psi
